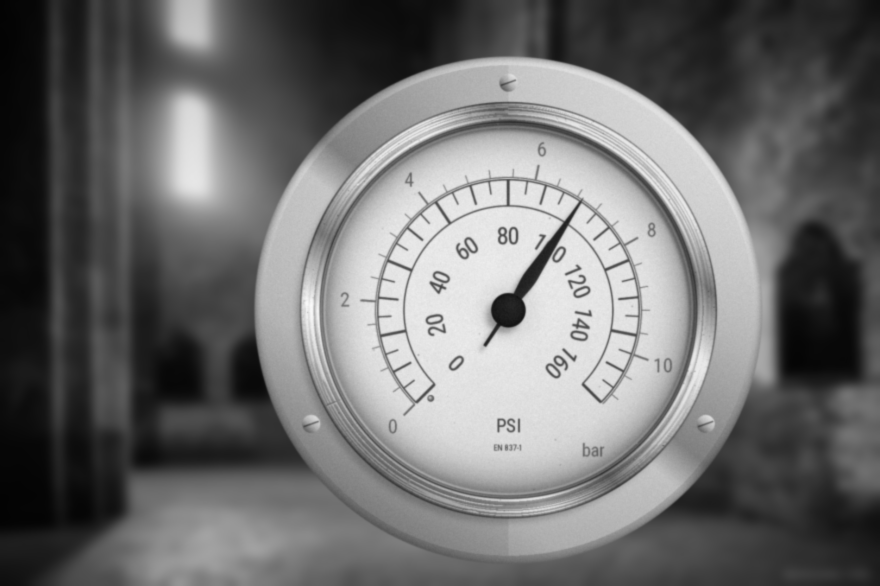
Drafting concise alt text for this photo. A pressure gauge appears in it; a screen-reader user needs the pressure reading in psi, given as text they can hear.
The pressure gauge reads 100 psi
